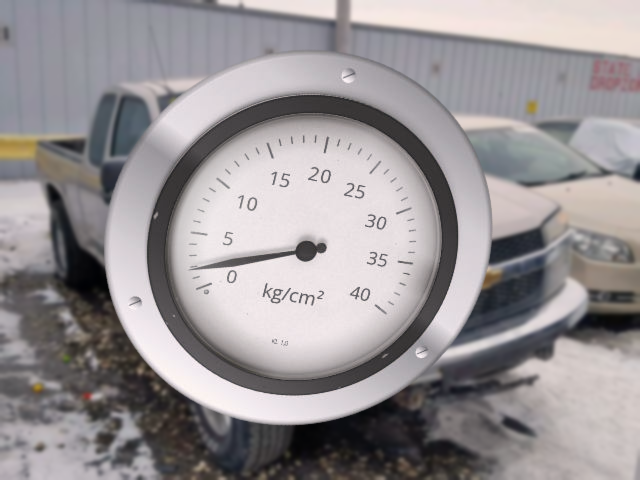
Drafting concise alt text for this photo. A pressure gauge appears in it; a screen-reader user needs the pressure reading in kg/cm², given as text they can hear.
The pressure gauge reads 2 kg/cm²
